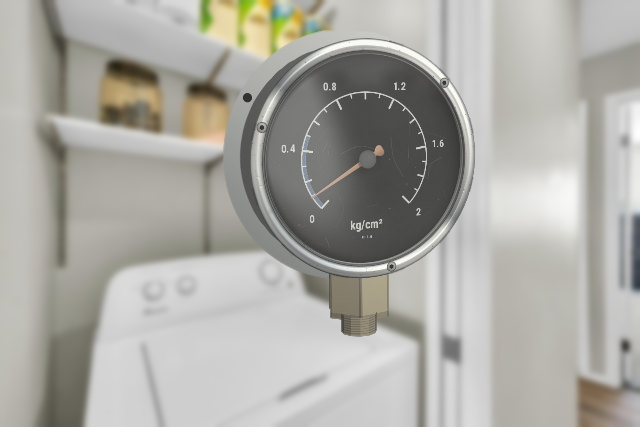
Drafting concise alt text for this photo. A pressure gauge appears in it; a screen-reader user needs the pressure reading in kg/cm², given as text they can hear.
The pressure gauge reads 0.1 kg/cm²
